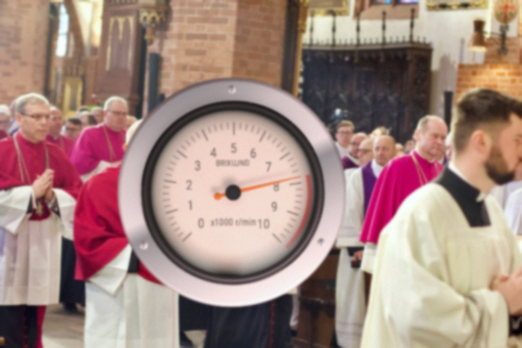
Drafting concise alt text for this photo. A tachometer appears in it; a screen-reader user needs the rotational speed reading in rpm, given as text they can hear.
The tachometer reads 7800 rpm
